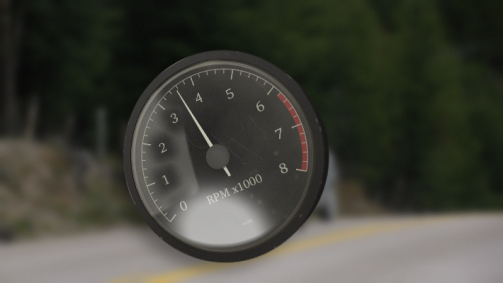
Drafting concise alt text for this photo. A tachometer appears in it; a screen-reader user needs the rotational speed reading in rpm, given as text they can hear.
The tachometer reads 3600 rpm
